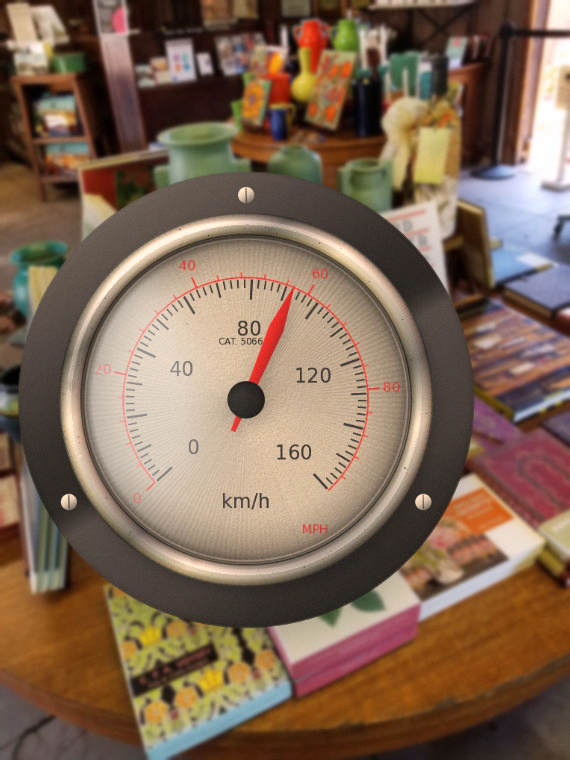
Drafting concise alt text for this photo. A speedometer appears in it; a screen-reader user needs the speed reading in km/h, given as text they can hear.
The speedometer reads 92 km/h
